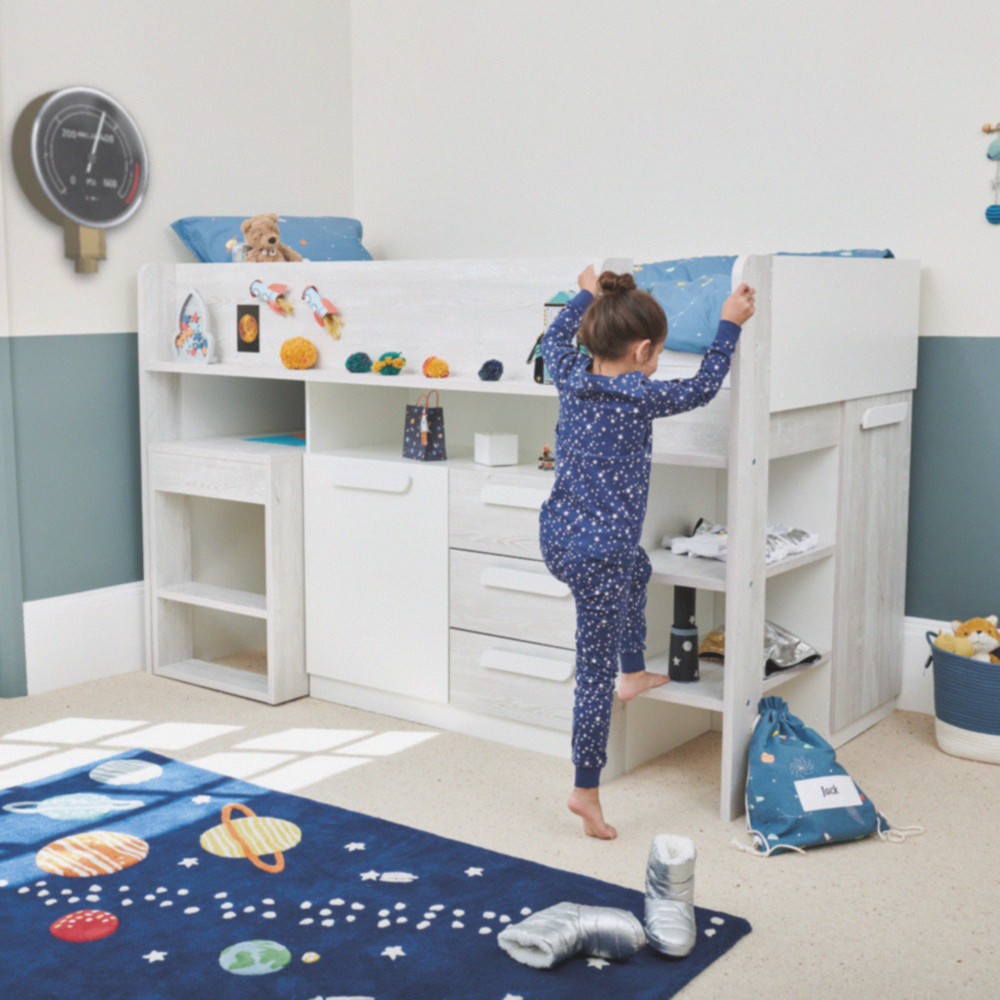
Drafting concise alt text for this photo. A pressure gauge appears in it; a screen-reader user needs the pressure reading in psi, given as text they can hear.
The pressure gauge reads 350 psi
